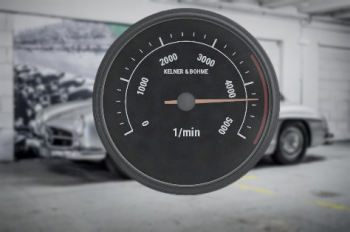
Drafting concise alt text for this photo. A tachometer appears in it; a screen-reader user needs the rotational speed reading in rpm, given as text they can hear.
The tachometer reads 4300 rpm
